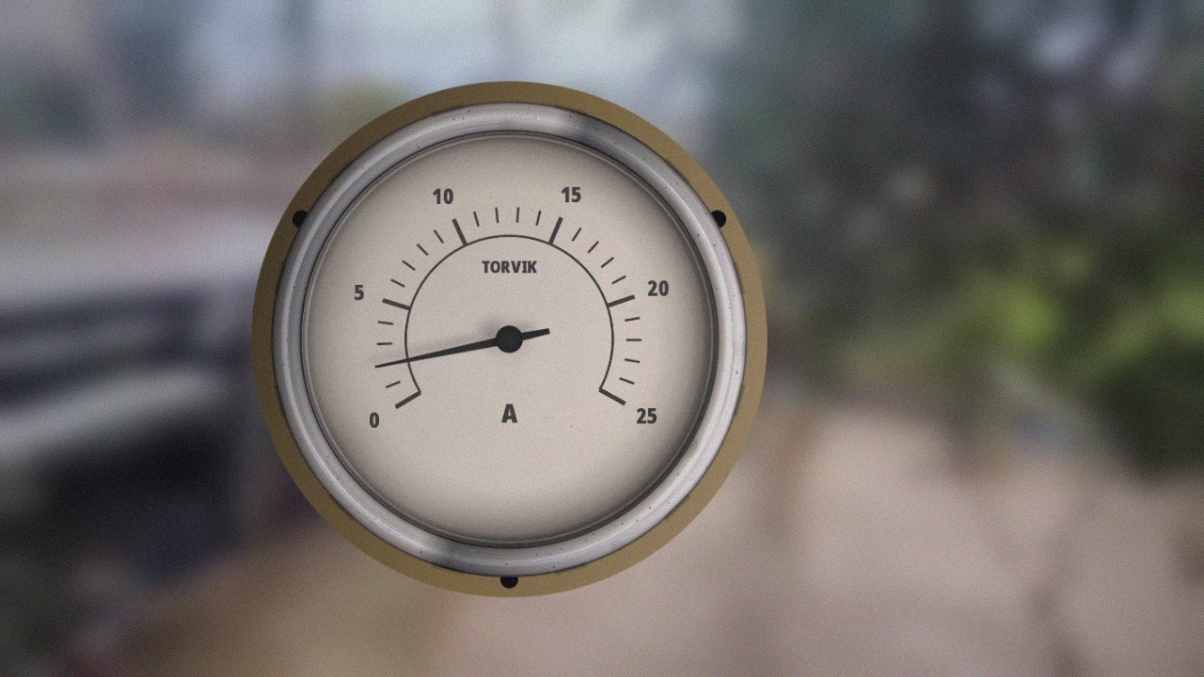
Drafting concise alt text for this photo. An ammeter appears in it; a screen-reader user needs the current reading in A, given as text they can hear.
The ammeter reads 2 A
